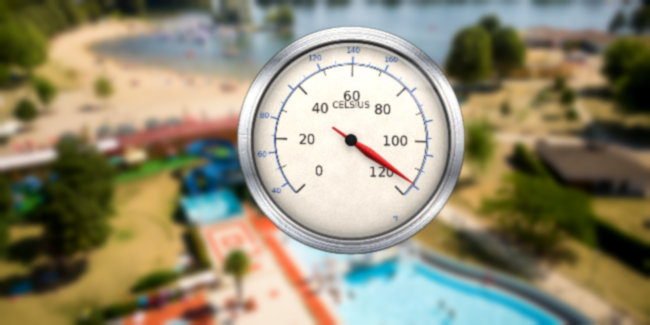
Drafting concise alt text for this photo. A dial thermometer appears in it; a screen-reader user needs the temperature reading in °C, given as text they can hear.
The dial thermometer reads 115 °C
